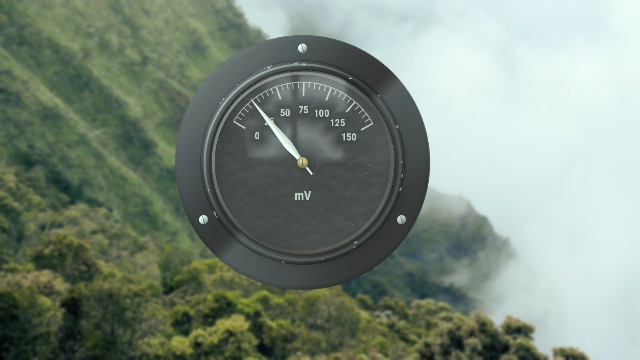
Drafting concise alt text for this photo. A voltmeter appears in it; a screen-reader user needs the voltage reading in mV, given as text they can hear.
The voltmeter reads 25 mV
